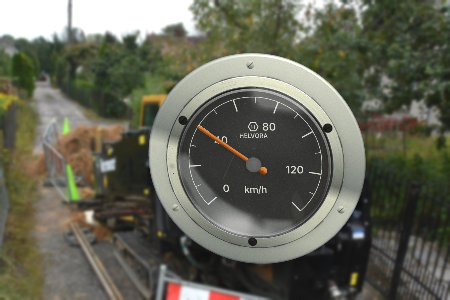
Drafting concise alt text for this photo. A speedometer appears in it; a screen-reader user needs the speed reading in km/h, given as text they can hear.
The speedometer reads 40 km/h
